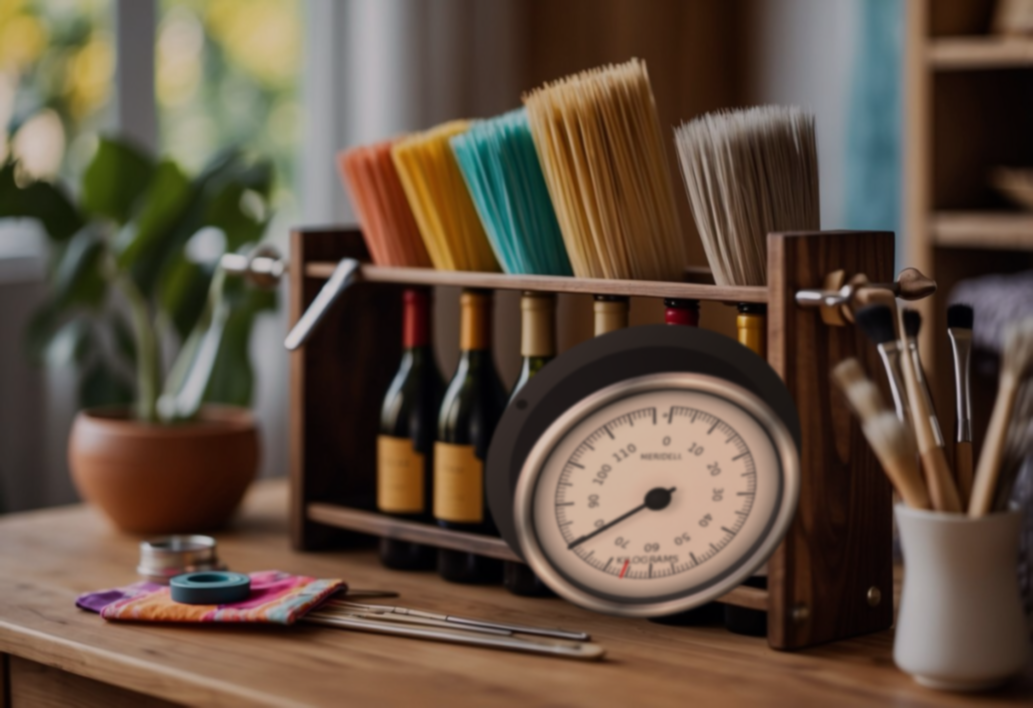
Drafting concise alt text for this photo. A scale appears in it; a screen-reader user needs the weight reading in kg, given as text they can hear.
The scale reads 80 kg
